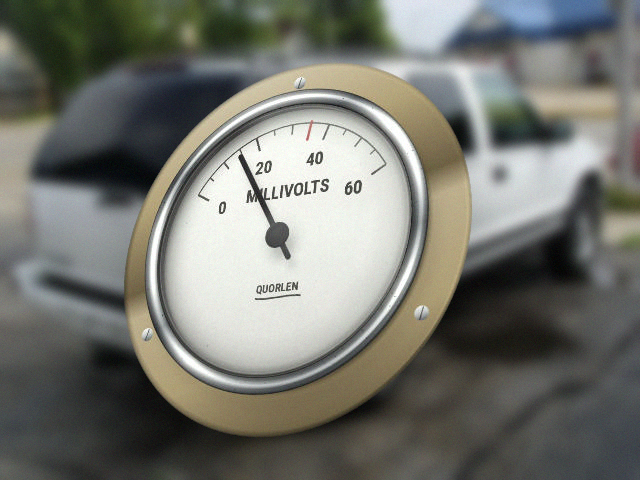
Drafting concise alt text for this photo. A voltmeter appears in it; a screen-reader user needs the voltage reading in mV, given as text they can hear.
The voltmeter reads 15 mV
